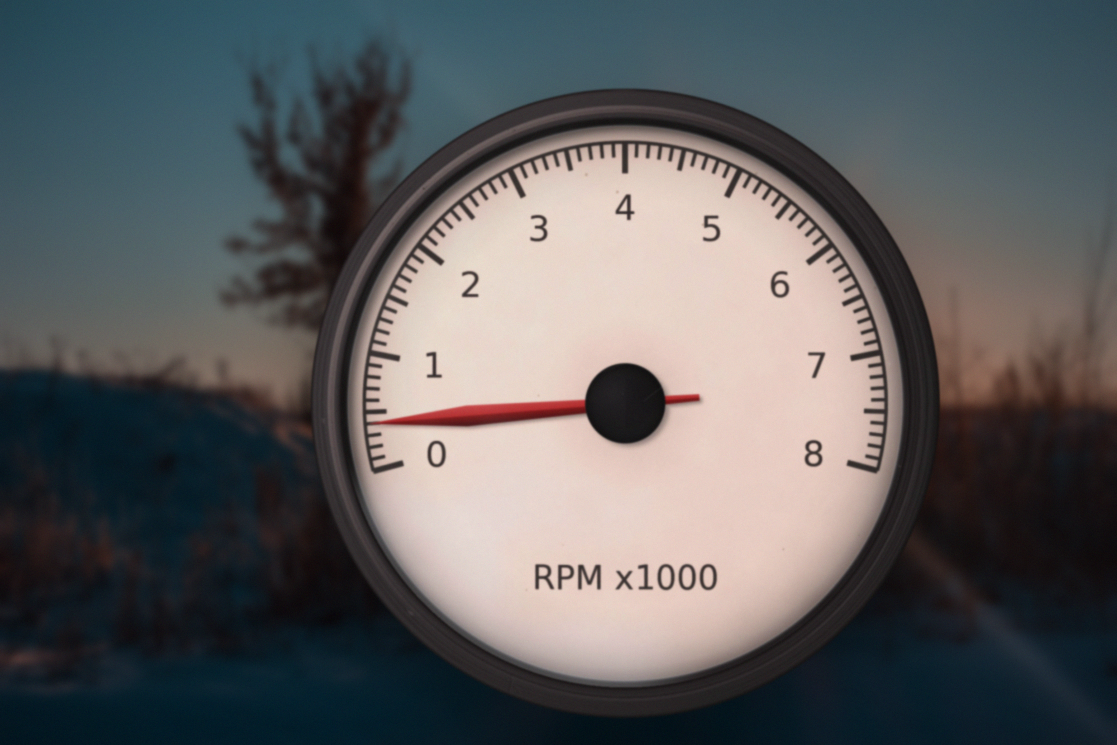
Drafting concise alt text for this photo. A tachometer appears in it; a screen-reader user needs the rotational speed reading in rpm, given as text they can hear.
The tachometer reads 400 rpm
